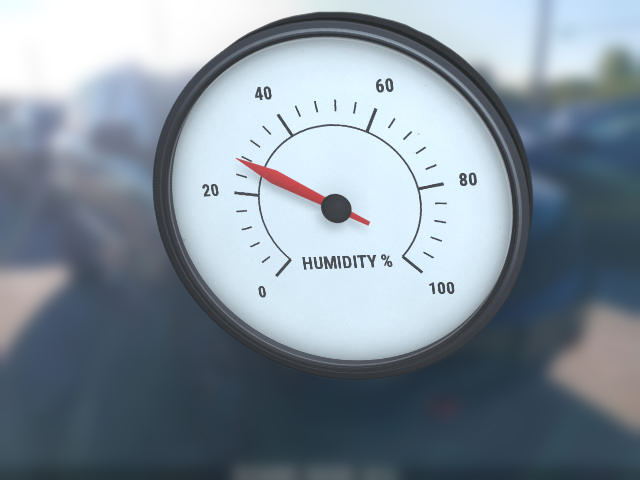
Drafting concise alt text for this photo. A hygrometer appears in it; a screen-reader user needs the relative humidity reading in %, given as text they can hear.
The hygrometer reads 28 %
